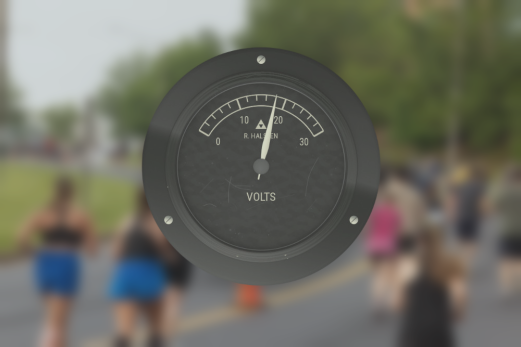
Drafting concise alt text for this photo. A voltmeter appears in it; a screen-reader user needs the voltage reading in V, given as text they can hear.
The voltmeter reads 18 V
